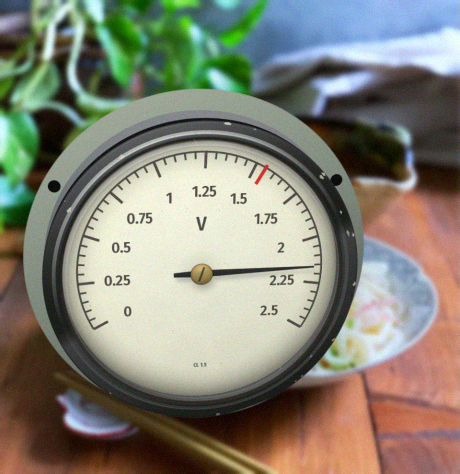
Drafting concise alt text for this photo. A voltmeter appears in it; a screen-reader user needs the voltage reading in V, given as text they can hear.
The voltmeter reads 2.15 V
